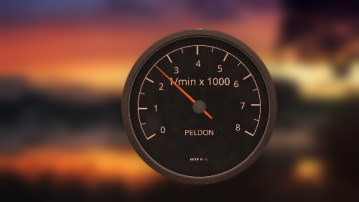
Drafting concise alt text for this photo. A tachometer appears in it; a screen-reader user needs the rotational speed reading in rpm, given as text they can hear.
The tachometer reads 2500 rpm
